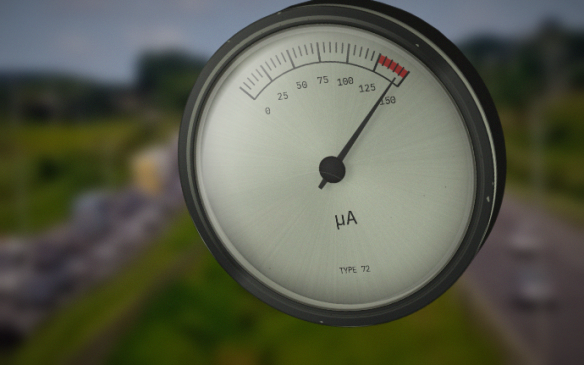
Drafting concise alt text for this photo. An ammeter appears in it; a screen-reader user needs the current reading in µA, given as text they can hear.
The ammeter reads 145 µA
